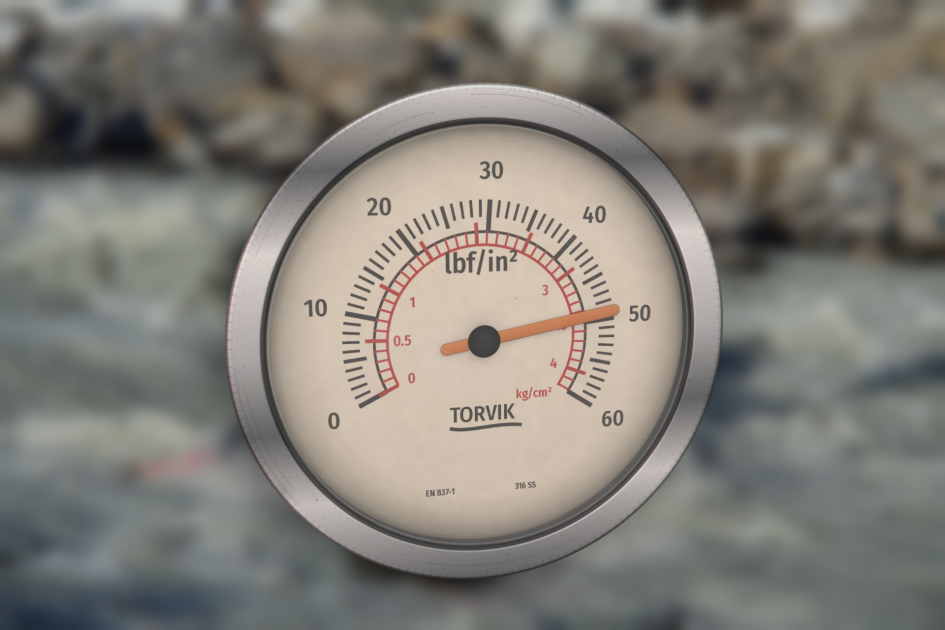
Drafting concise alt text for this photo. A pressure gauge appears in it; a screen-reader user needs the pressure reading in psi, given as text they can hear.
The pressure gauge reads 49 psi
